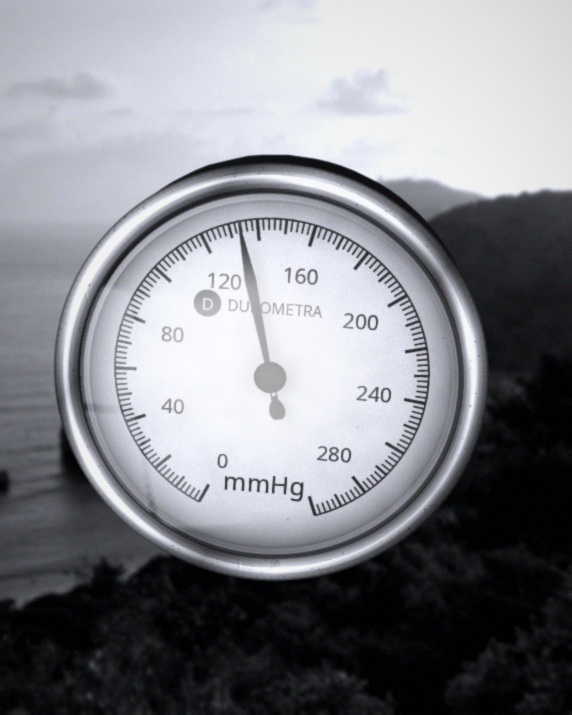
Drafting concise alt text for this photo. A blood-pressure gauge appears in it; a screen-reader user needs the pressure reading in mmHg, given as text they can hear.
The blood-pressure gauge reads 134 mmHg
